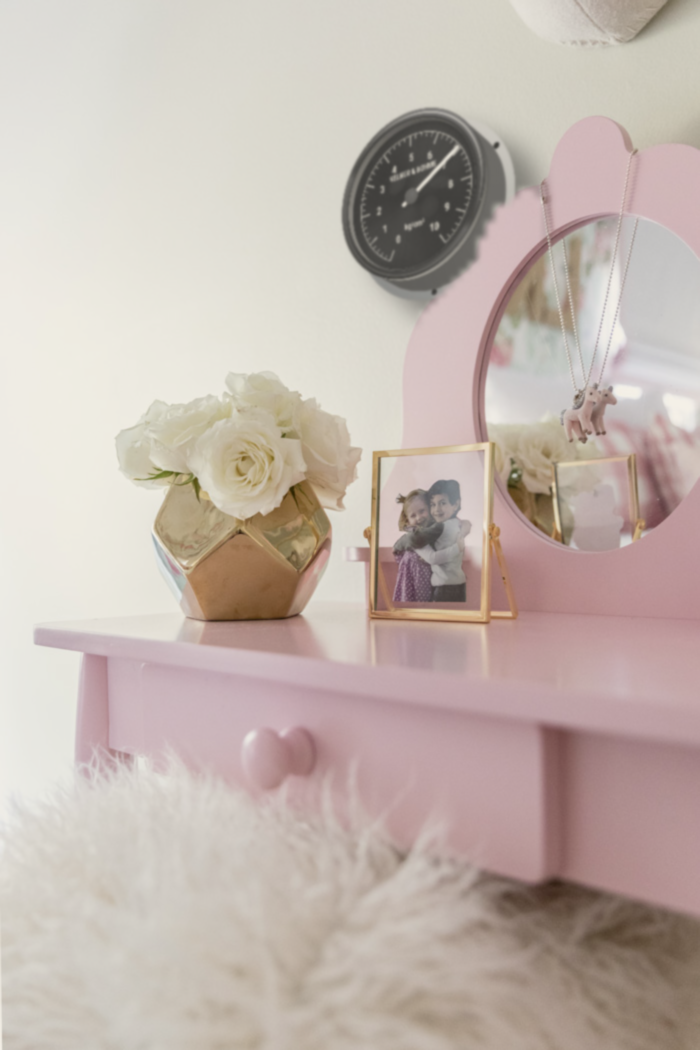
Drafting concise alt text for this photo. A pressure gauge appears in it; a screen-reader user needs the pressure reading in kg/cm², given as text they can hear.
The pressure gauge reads 7 kg/cm²
